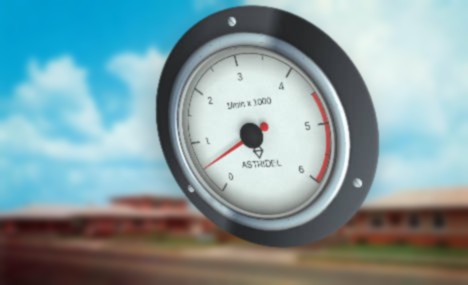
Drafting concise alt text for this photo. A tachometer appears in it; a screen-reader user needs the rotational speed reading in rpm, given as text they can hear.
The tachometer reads 500 rpm
